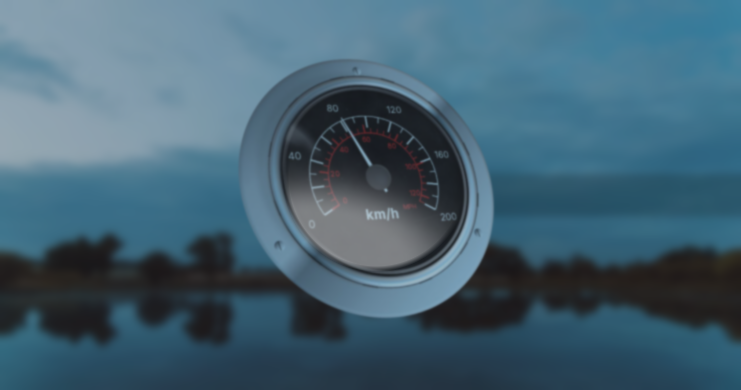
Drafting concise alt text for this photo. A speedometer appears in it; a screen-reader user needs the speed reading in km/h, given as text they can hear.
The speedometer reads 80 km/h
